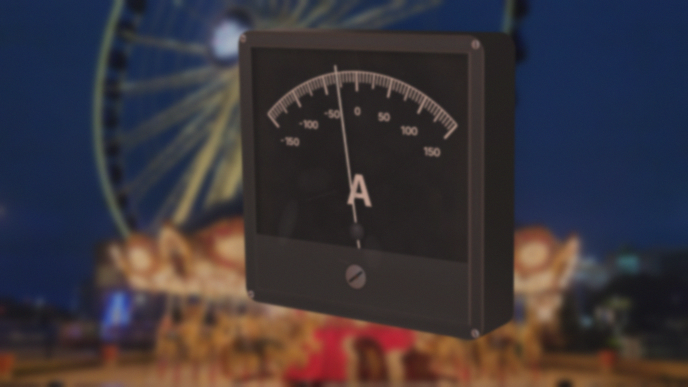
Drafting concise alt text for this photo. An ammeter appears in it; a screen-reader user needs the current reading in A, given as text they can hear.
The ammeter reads -25 A
